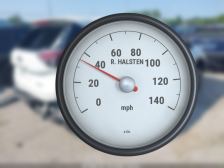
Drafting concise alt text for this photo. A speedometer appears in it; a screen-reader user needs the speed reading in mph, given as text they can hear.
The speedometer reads 35 mph
